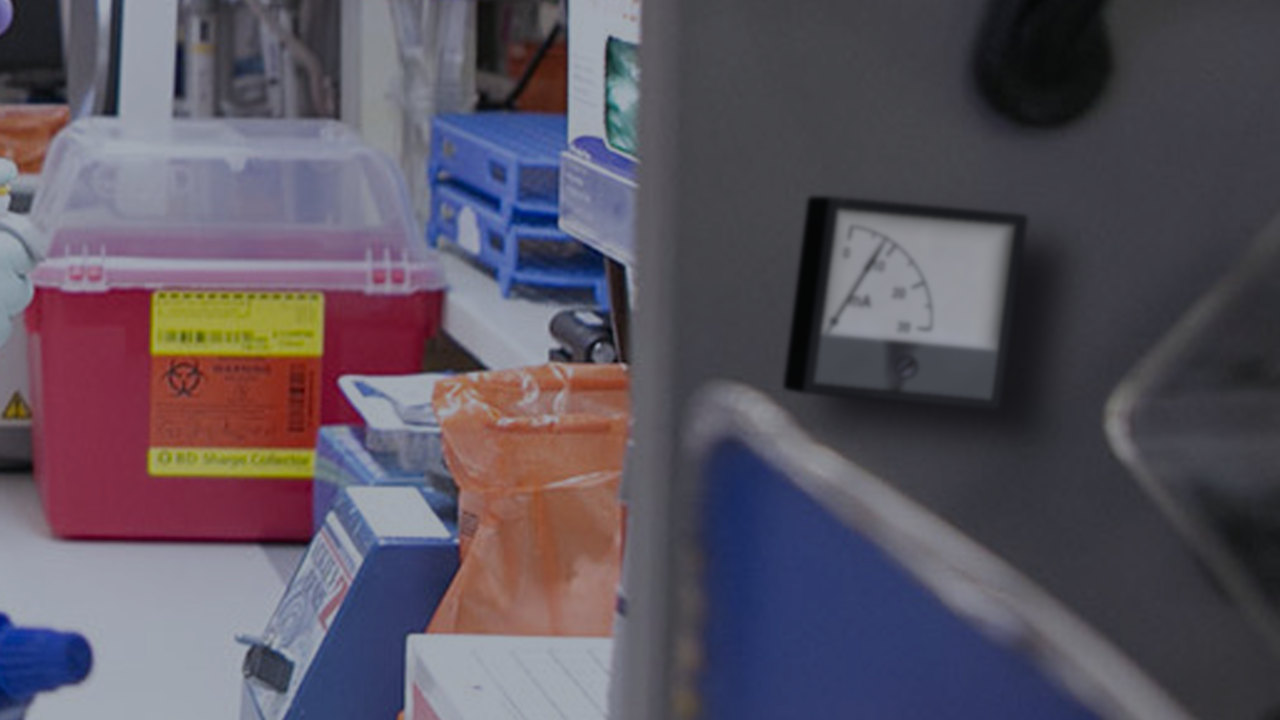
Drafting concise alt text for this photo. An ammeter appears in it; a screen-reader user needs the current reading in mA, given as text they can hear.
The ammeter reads 7.5 mA
